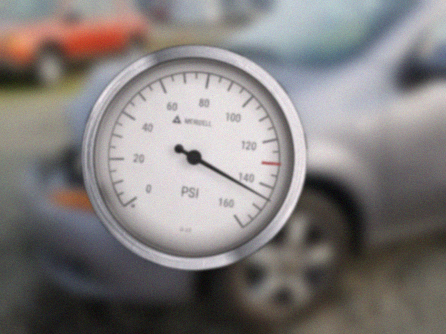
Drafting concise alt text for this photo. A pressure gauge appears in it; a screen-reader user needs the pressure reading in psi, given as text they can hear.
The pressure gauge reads 145 psi
